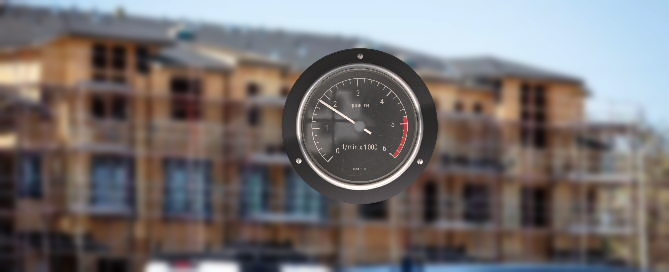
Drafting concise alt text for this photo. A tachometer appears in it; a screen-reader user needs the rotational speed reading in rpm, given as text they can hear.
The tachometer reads 1800 rpm
